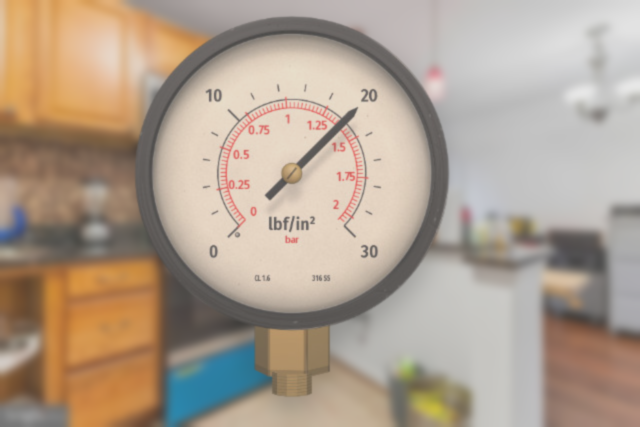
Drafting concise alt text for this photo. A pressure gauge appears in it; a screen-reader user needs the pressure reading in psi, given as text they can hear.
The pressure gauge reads 20 psi
